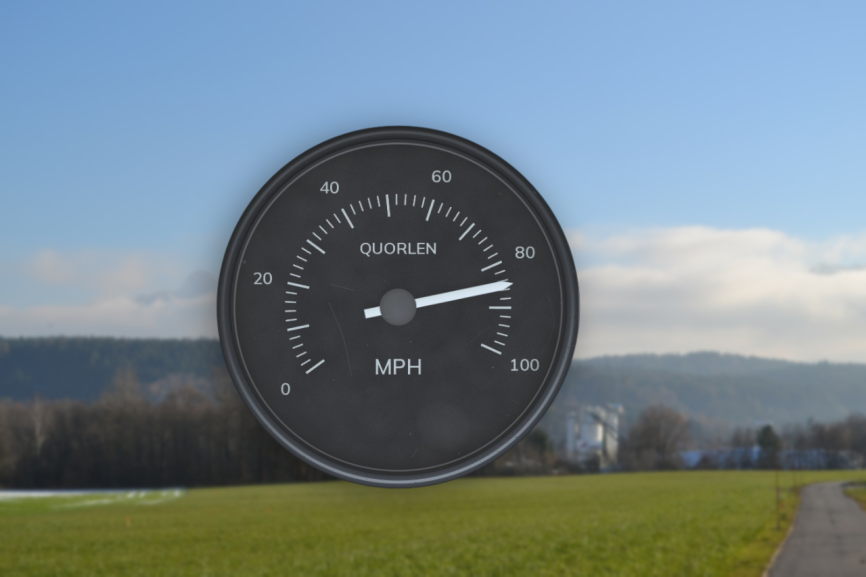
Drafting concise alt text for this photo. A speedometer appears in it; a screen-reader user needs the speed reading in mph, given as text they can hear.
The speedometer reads 85 mph
